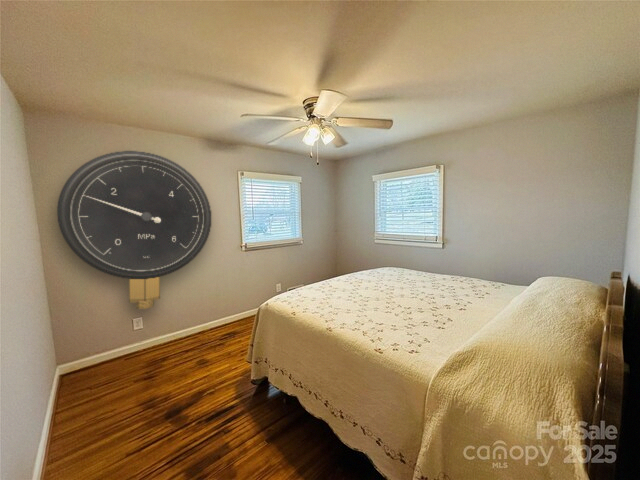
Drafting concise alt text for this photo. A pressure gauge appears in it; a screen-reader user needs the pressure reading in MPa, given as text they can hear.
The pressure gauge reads 1.5 MPa
